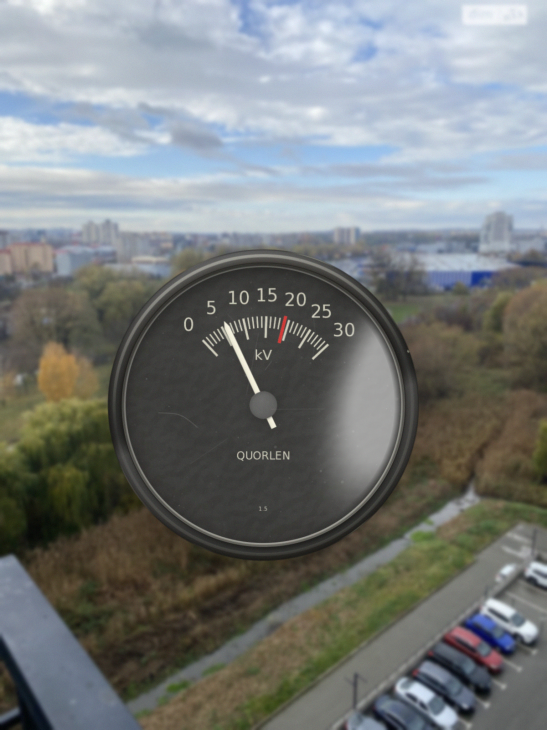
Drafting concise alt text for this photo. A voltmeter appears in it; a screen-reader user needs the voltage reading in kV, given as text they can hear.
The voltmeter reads 6 kV
